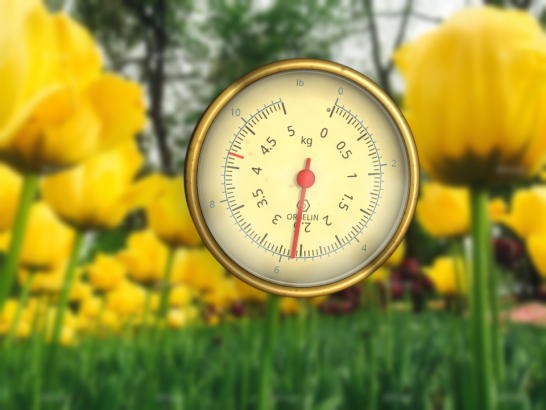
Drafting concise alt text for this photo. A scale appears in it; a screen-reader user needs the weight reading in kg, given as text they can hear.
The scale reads 2.6 kg
